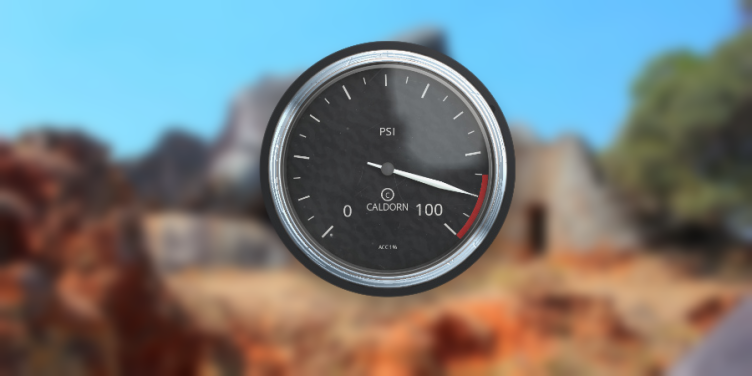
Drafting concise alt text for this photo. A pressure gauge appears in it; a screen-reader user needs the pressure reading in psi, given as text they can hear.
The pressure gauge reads 90 psi
